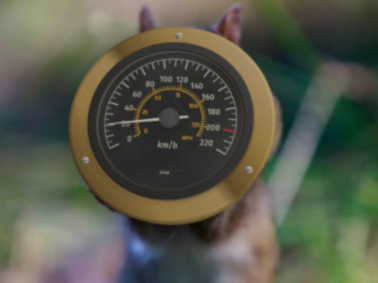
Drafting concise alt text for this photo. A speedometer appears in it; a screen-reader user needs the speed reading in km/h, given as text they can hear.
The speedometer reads 20 km/h
